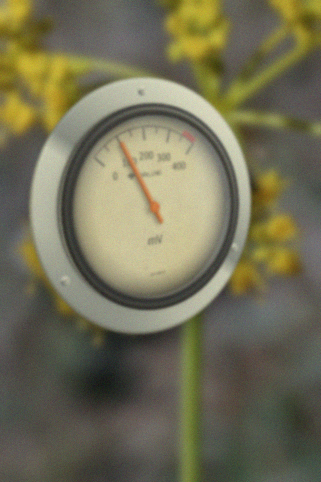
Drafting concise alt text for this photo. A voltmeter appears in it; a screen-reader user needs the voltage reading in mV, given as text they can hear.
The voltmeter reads 100 mV
